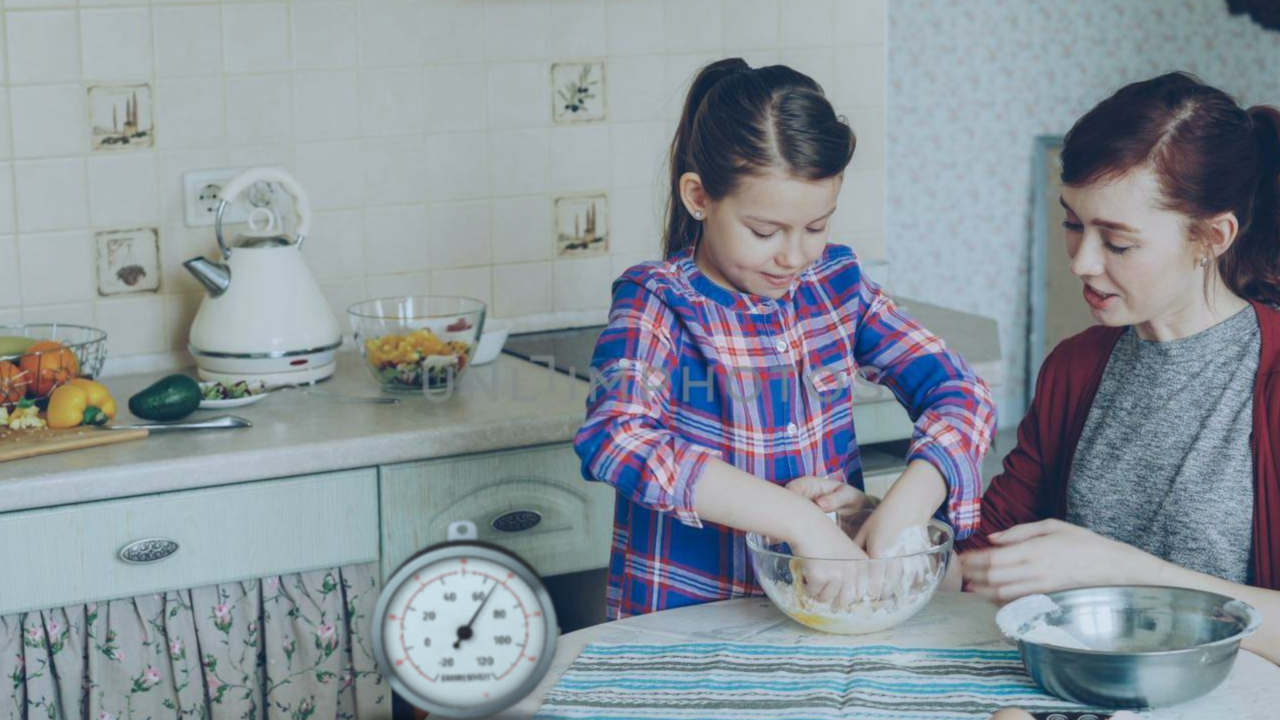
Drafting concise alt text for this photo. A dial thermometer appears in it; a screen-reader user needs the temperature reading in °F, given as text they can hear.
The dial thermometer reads 65 °F
